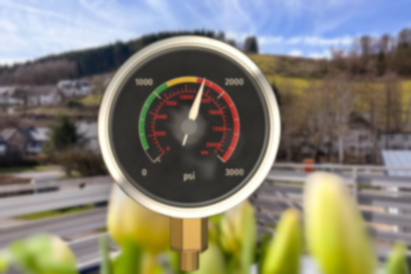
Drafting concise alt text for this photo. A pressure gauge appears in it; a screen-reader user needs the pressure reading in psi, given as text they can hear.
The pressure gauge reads 1700 psi
